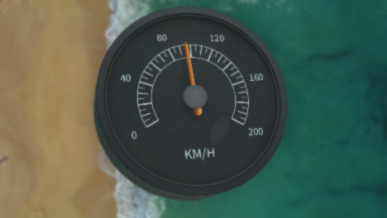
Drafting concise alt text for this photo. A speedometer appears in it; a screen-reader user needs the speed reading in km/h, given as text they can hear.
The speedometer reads 95 km/h
